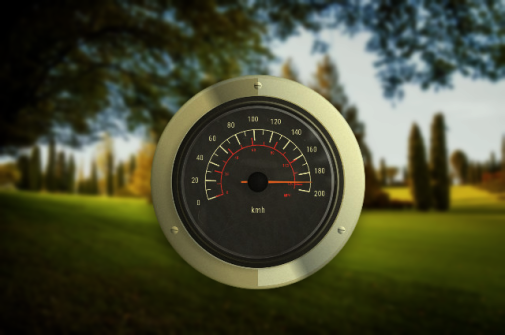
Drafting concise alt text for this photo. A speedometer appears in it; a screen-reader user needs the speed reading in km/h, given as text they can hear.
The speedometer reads 190 km/h
